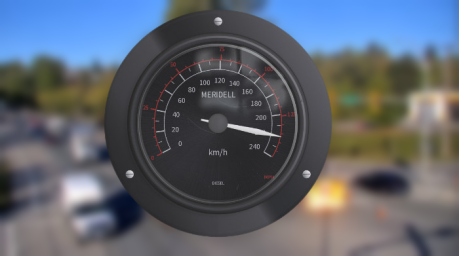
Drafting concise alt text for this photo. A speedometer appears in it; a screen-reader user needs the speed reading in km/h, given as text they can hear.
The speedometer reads 220 km/h
